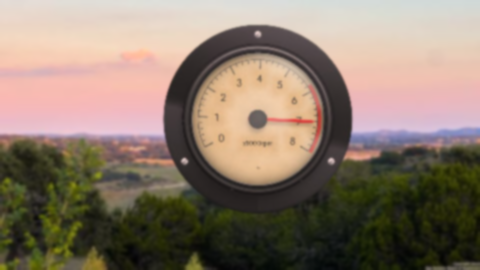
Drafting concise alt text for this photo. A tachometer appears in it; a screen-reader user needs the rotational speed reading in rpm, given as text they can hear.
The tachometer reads 7000 rpm
